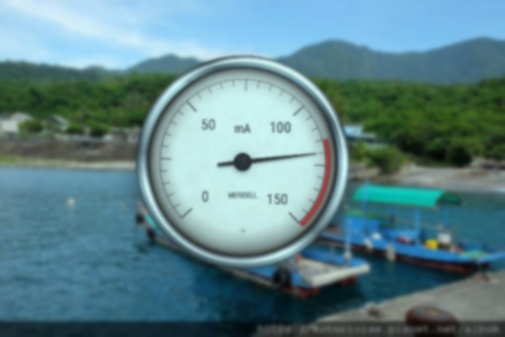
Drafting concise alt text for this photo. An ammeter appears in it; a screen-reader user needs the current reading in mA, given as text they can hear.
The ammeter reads 120 mA
